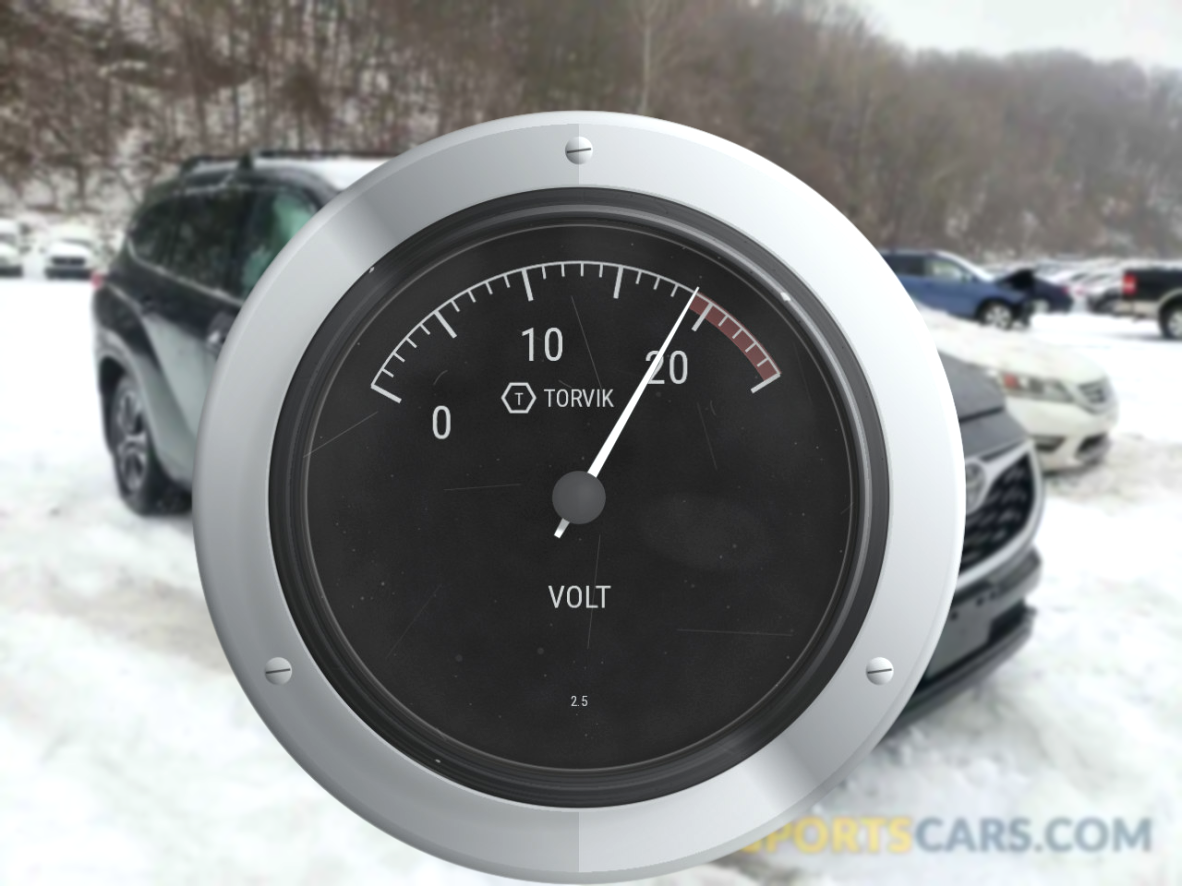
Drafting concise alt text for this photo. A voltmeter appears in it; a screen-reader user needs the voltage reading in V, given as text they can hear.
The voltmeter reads 19 V
